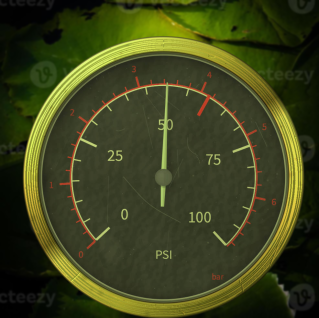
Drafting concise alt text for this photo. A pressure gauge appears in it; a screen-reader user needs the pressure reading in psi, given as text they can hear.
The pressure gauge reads 50 psi
